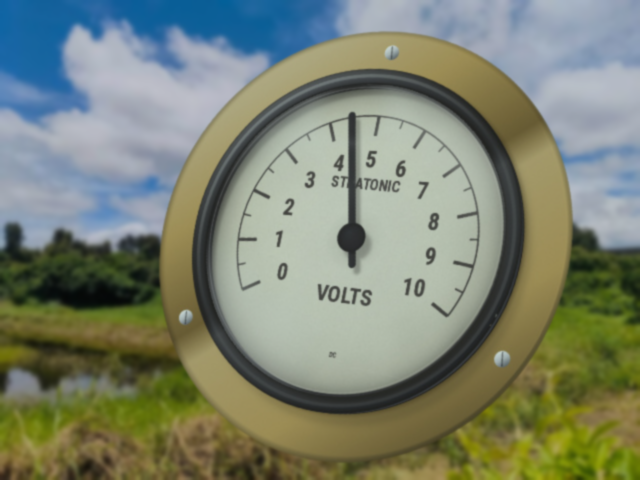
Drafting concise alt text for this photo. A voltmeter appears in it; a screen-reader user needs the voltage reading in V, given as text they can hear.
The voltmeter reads 4.5 V
